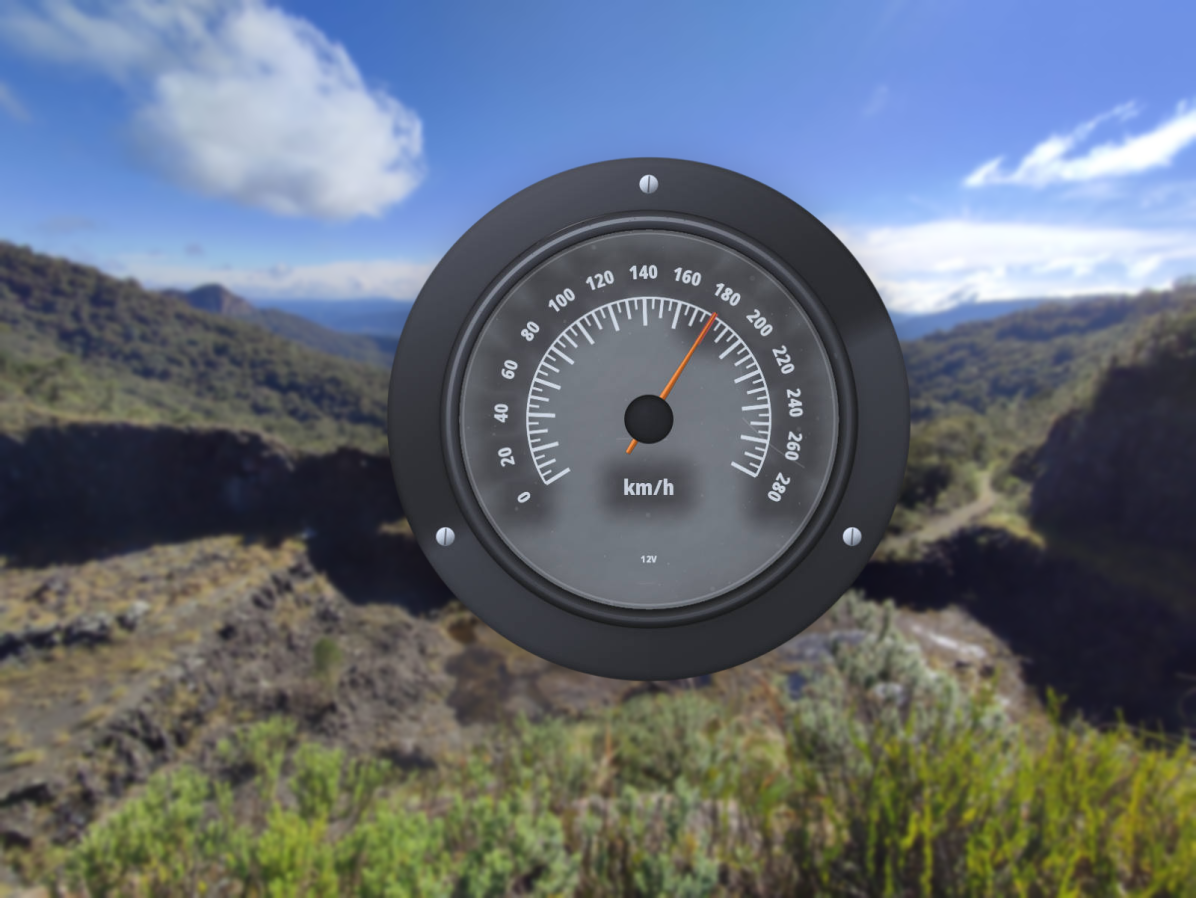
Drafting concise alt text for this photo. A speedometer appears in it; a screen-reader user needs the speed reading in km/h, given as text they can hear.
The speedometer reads 180 km/h
